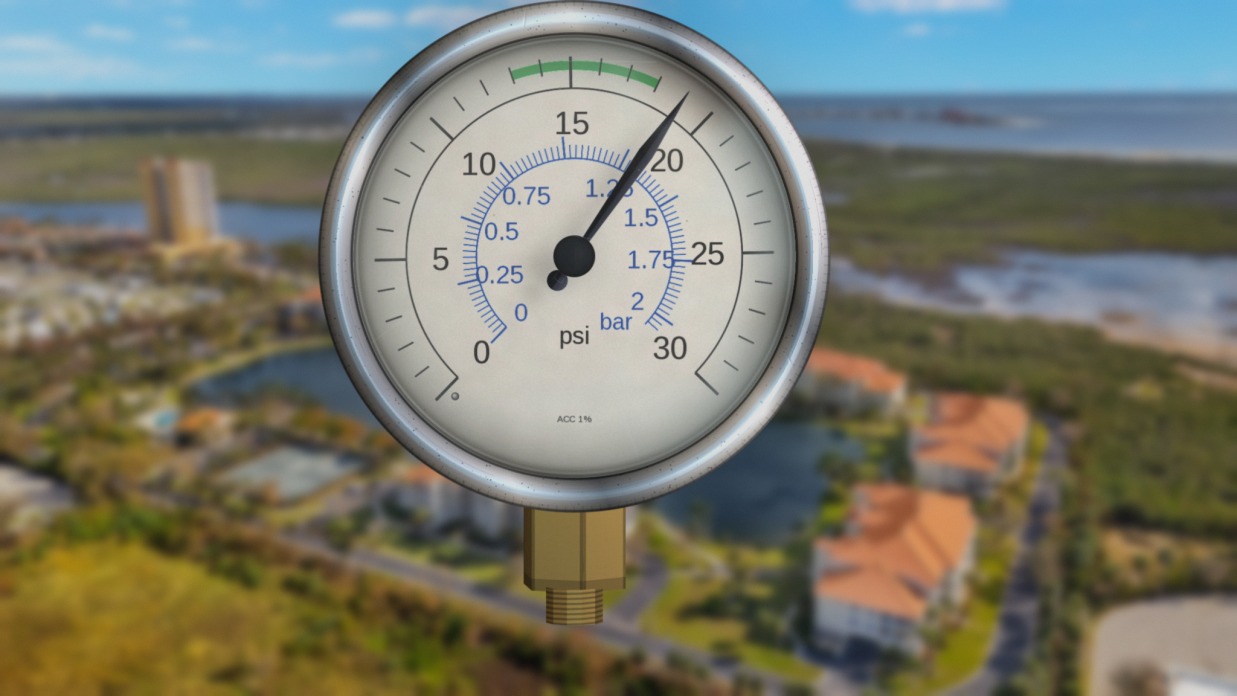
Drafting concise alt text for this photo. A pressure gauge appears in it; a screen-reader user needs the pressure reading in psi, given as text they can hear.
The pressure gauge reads 19 psi
